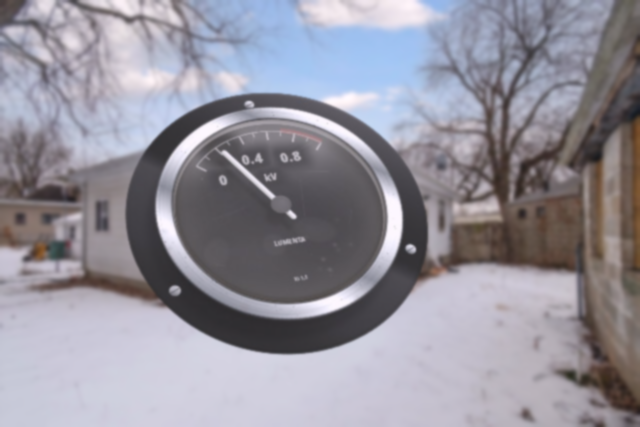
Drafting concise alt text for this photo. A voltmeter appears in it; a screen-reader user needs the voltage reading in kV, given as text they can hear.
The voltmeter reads 0.2 kV
